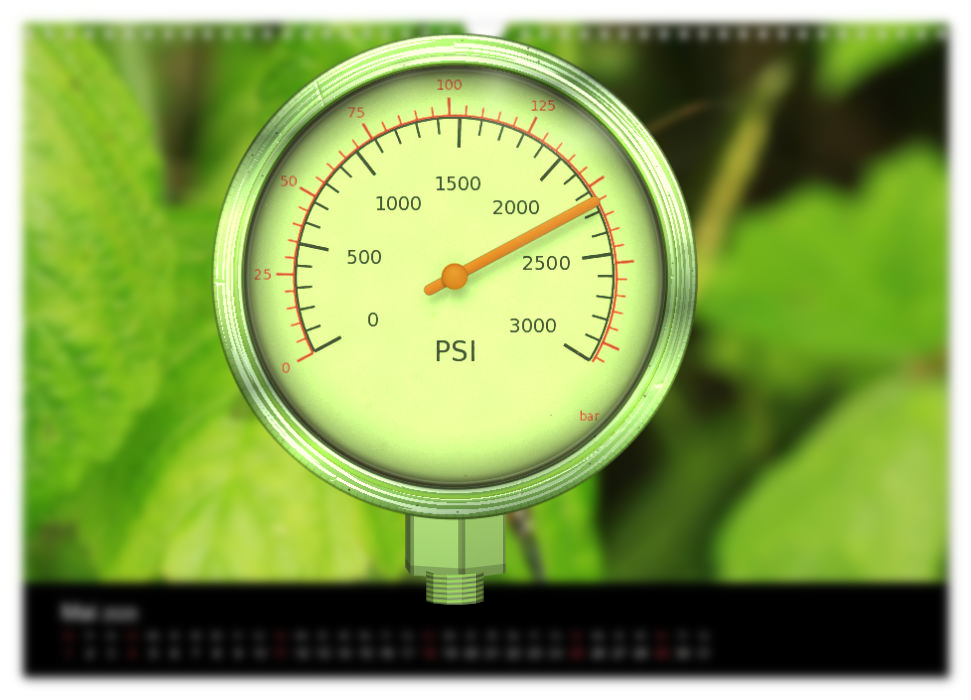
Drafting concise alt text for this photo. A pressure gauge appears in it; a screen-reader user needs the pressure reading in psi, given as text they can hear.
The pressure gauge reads 2250 psi
